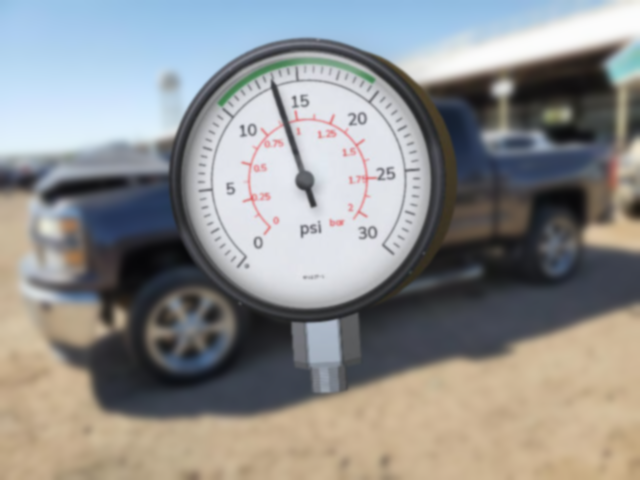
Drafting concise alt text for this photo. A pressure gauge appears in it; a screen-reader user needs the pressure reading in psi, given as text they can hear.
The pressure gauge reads 13.5 psi
